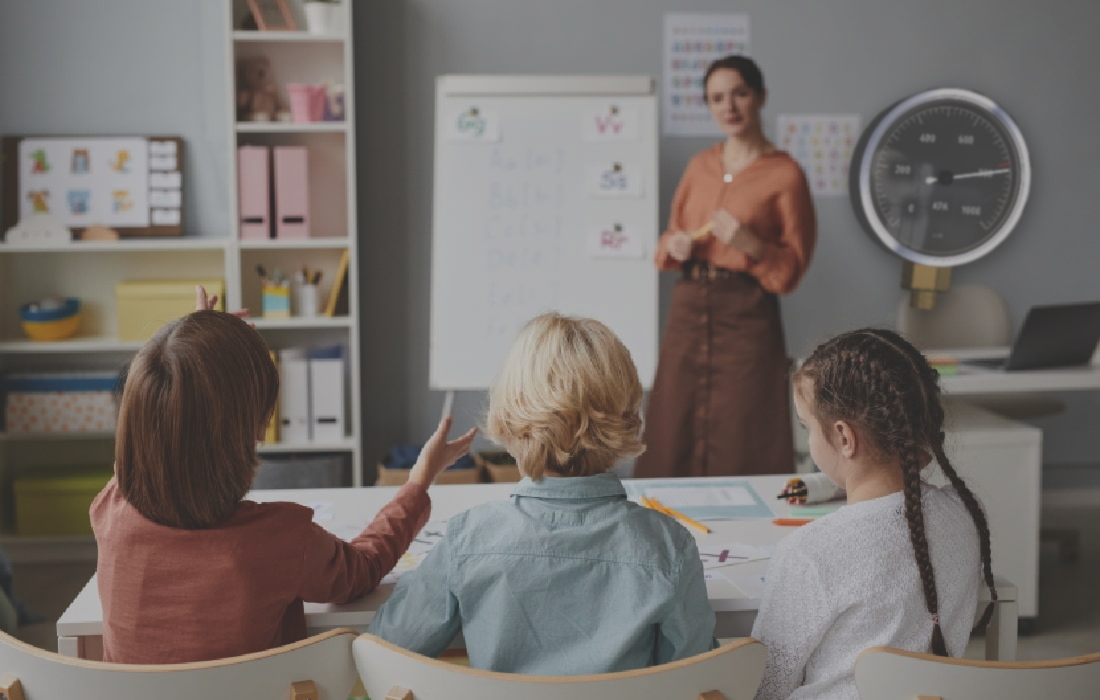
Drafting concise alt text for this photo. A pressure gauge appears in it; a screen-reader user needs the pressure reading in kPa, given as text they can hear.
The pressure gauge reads 800 kPa
